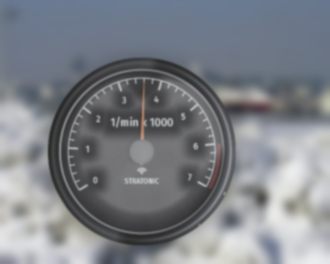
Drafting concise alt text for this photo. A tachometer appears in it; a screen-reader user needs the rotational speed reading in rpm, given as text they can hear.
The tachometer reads 3600 rpm
